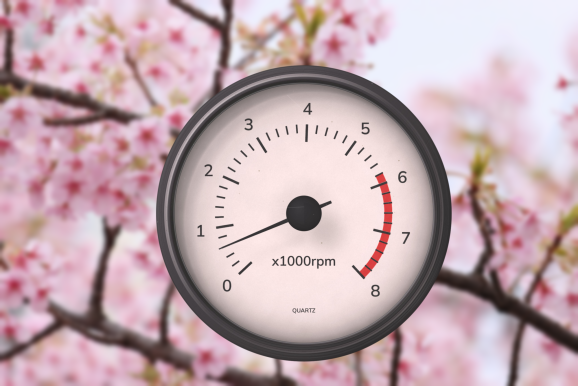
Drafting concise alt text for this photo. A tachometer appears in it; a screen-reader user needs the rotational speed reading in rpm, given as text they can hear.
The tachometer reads 600 rpm
